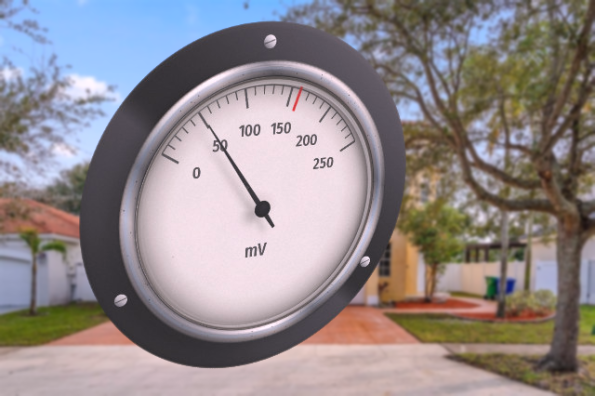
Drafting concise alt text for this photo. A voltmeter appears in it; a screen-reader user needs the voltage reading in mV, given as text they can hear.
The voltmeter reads 50 mV
